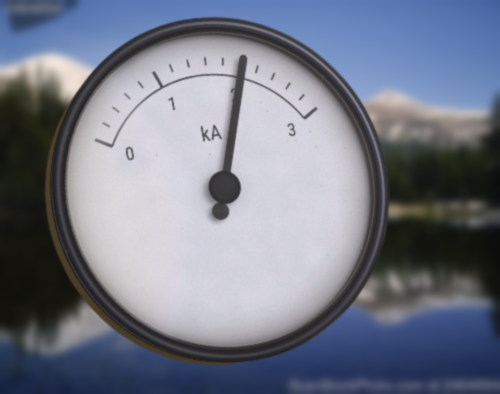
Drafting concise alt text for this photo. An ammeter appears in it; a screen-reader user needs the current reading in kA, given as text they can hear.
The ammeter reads 2 kA
